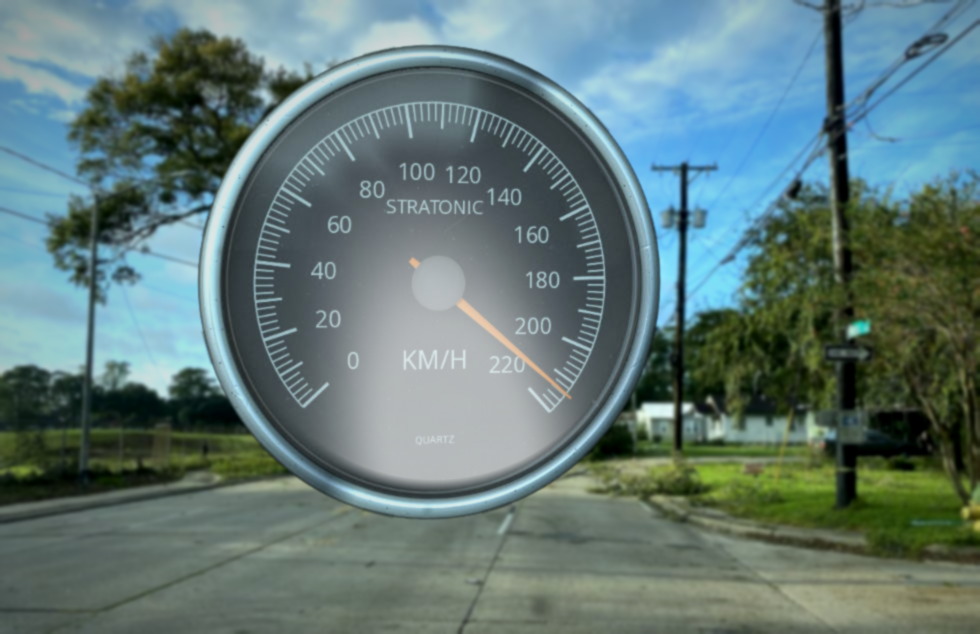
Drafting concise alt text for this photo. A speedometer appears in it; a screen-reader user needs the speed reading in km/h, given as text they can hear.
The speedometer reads 214 km/h
